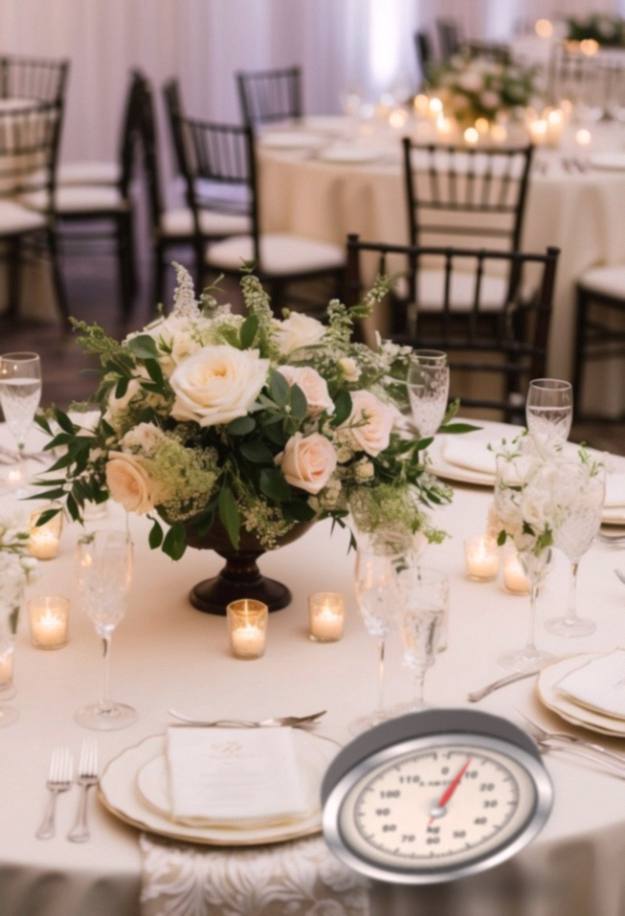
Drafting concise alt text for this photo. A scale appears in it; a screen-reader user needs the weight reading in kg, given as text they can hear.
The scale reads 5 kg
